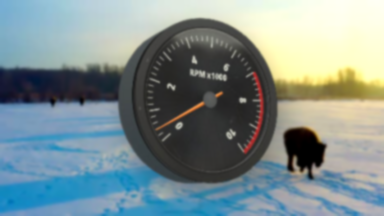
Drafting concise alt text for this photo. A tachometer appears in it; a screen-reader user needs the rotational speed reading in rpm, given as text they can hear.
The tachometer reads 400 rpm
